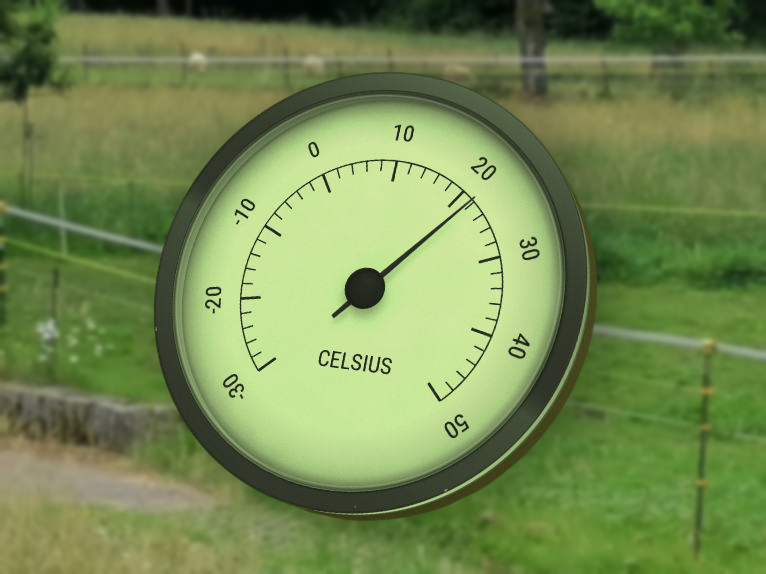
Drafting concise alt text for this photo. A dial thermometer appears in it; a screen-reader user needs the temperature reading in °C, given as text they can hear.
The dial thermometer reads 22 °C
